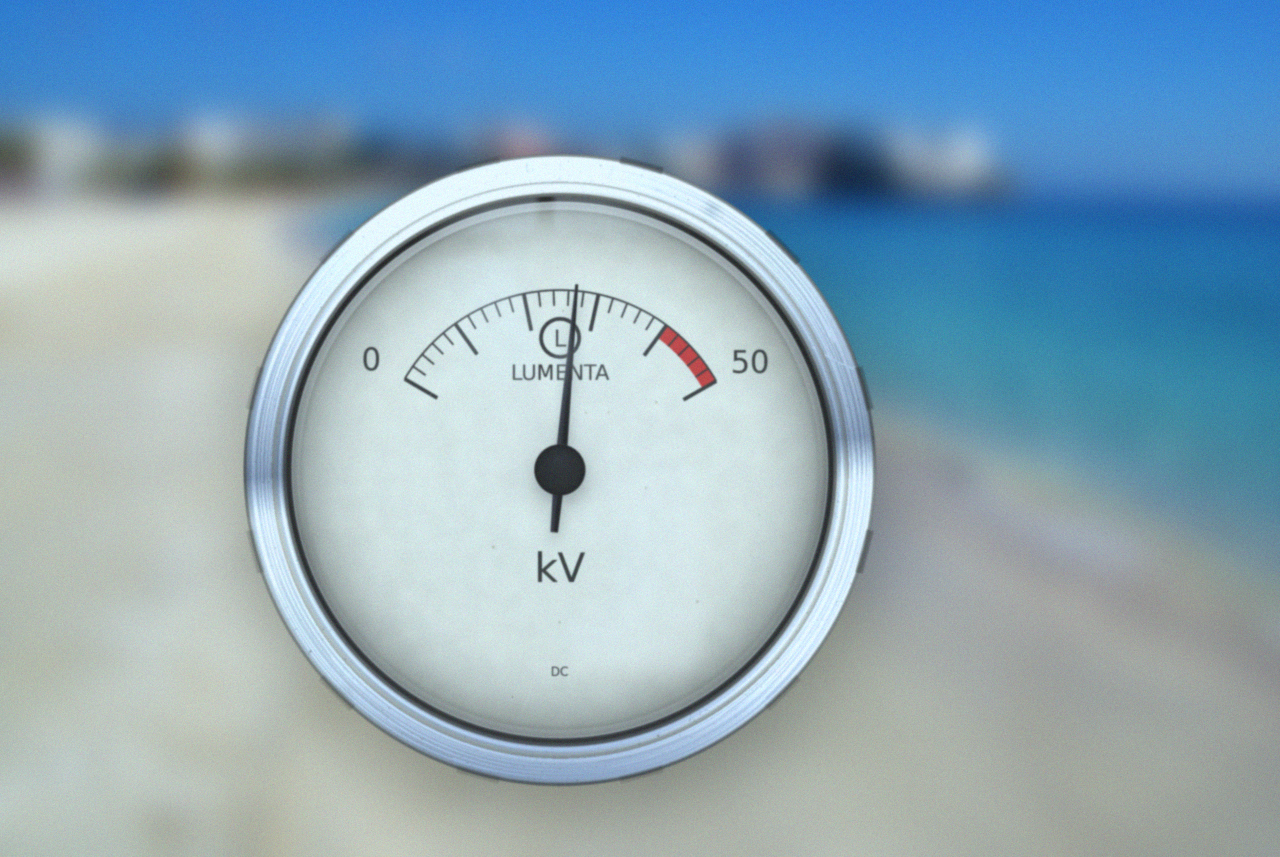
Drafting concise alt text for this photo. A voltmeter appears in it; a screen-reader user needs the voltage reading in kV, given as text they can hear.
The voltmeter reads 27 kV
